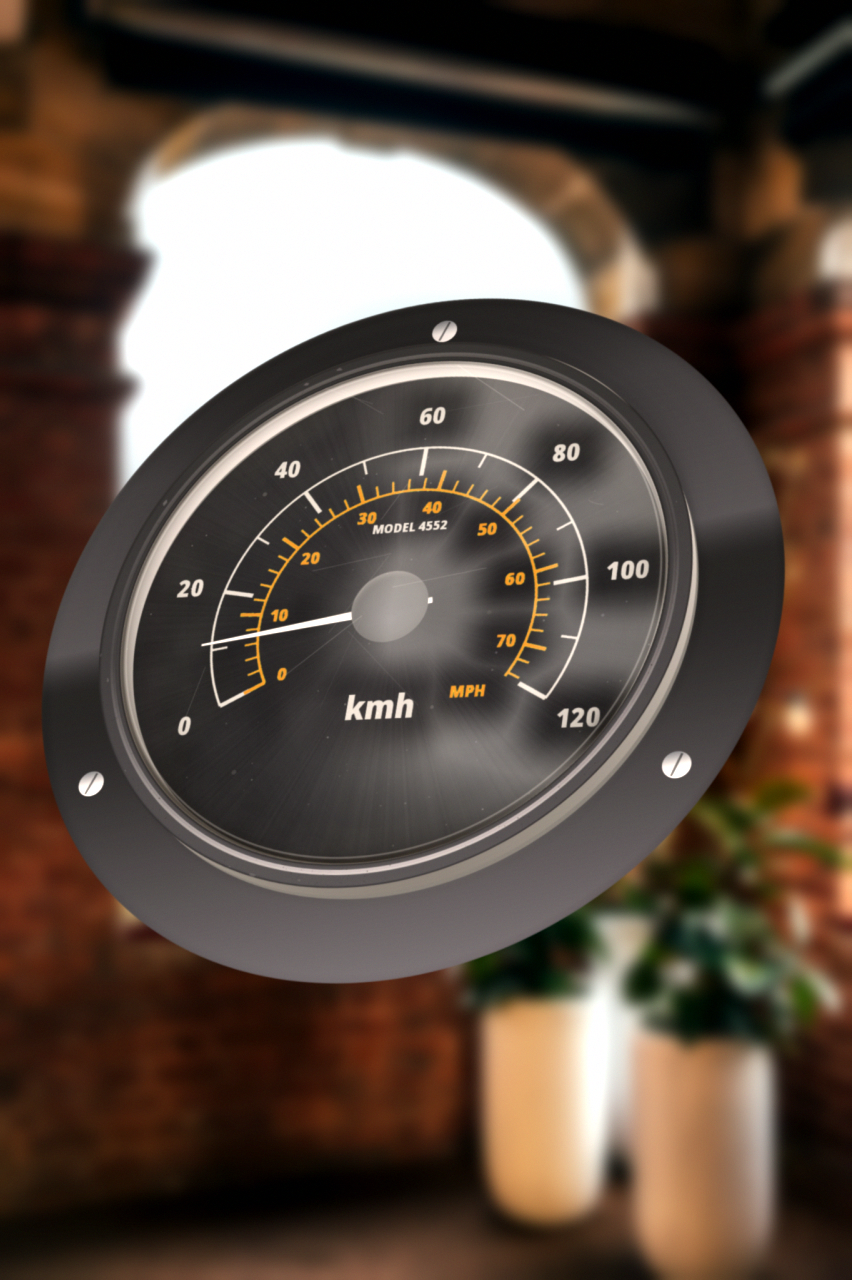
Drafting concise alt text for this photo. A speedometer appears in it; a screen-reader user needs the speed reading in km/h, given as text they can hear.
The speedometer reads 10 km/h
